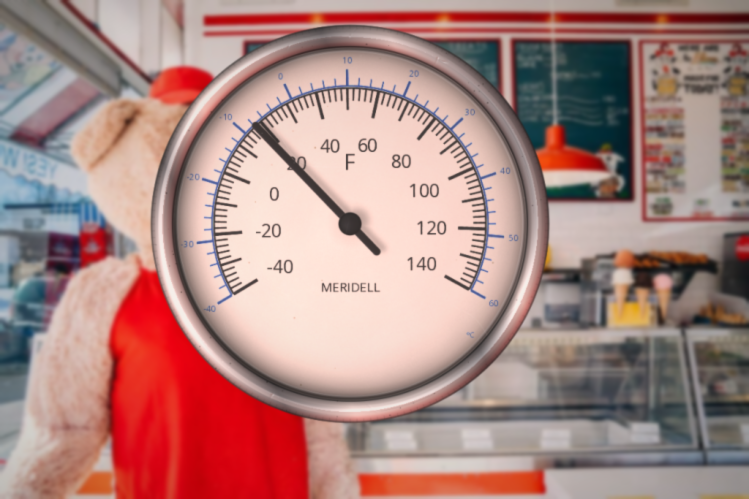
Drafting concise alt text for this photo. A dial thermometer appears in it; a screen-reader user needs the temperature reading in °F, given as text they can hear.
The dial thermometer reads 18 °F
